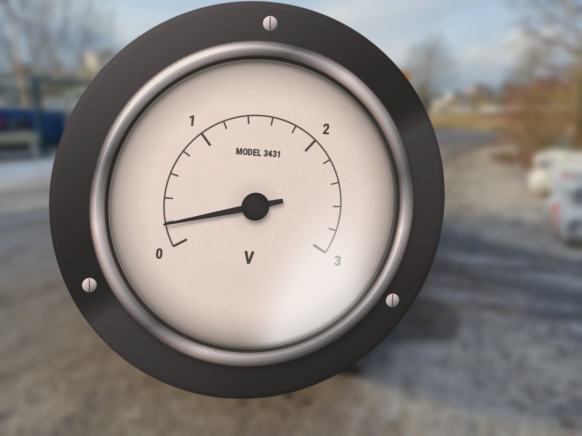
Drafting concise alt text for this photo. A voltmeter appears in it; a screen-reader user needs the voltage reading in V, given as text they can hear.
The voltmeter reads 0.2 V
